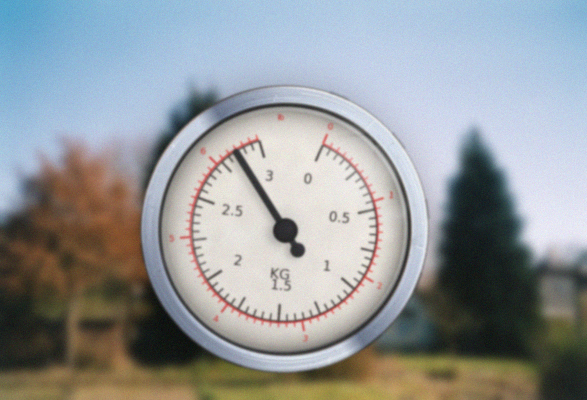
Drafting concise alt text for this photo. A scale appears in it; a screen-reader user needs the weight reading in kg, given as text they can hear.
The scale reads 2.85 kg
